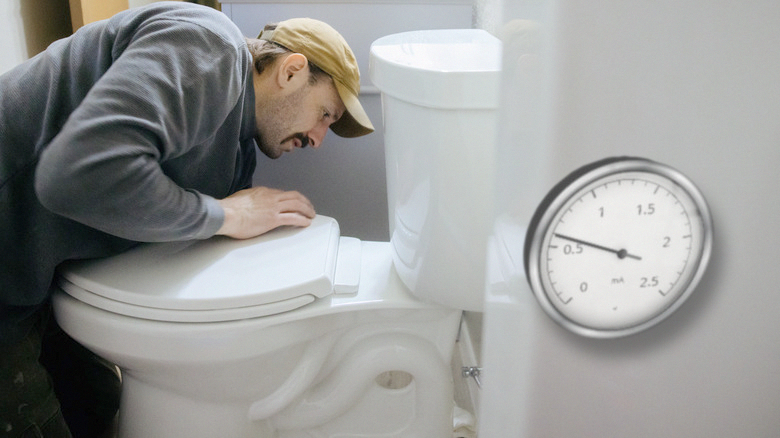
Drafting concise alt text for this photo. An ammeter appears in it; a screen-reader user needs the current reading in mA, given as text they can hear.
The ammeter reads 0.6 mA
